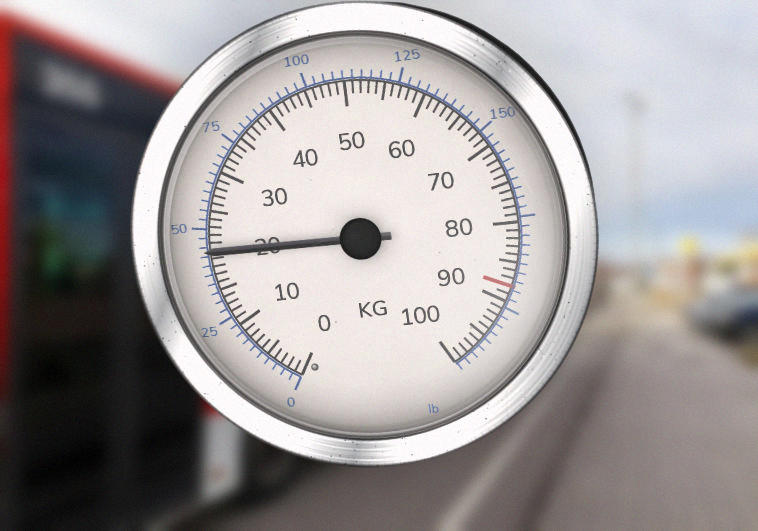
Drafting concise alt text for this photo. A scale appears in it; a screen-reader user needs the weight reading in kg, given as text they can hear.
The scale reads 20 kg
